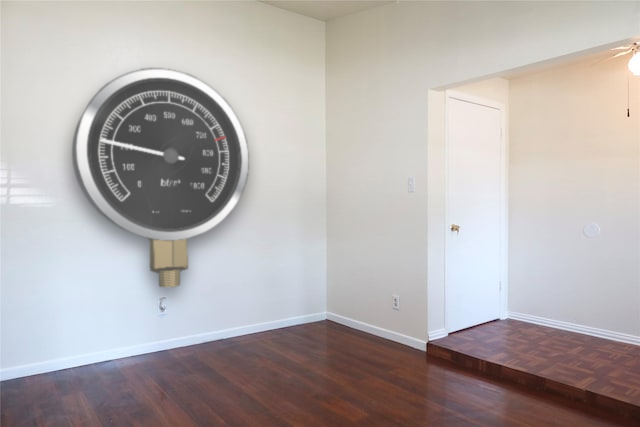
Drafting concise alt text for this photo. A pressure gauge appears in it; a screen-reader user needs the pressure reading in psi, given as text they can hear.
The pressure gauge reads 200 psi
